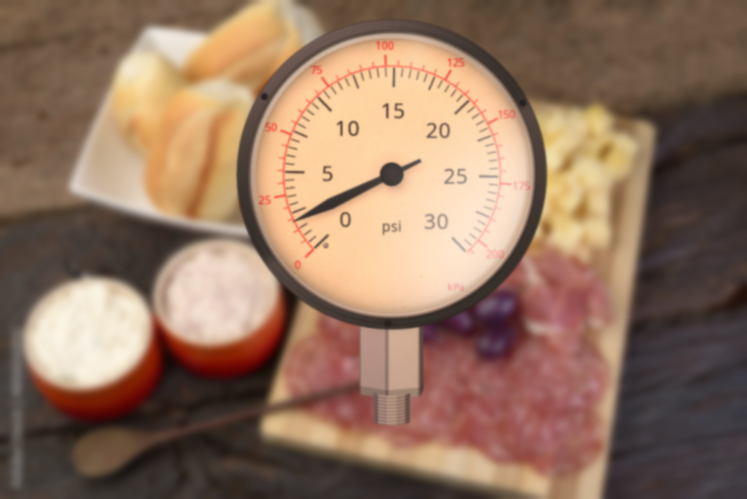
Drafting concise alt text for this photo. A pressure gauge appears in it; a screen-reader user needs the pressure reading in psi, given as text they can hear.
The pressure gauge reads 2 psi
